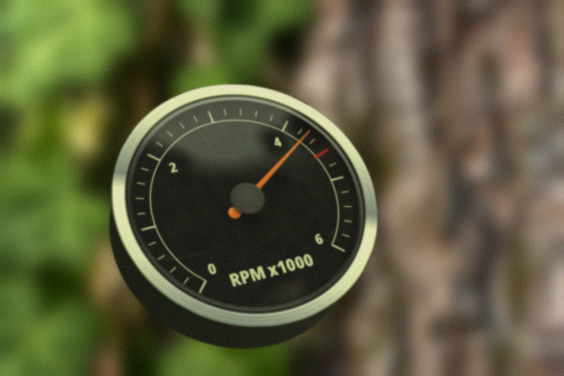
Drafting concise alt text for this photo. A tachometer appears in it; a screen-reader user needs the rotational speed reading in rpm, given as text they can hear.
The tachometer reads 4300 rpm
